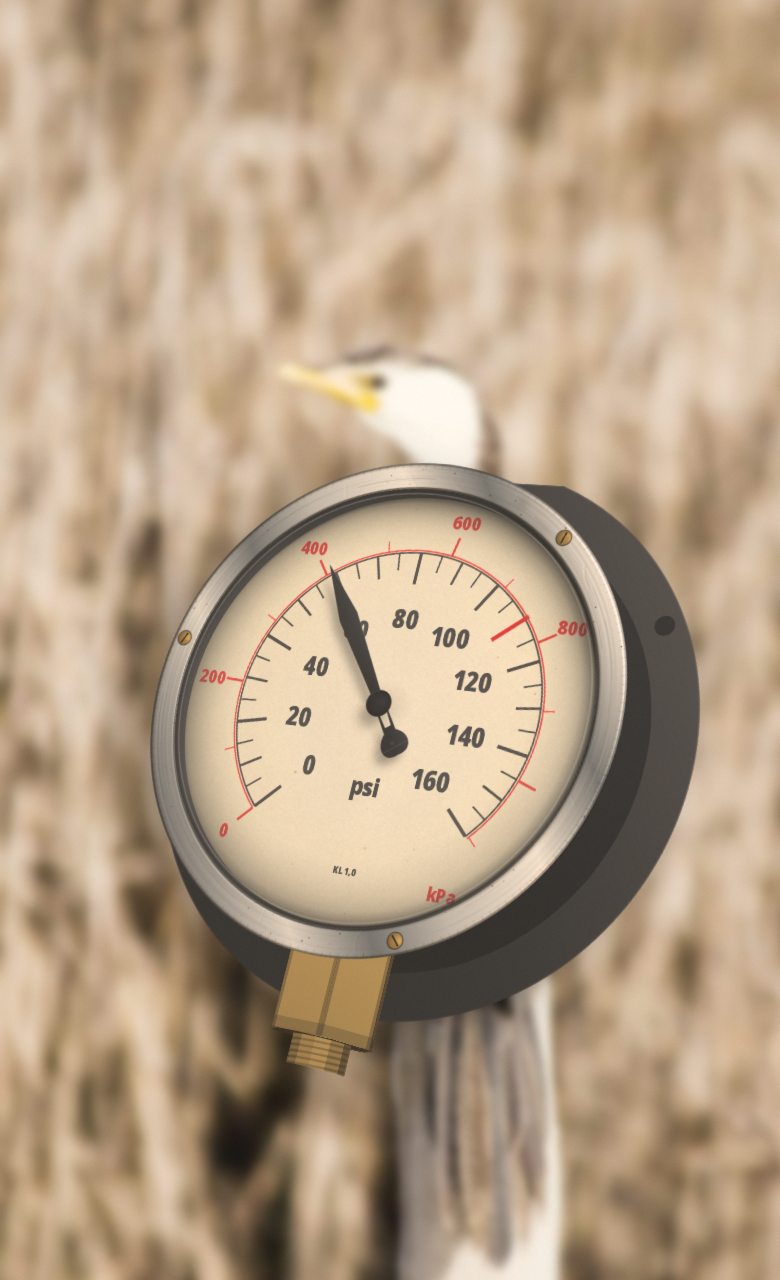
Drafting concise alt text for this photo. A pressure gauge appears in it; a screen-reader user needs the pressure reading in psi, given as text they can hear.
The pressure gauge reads 60 psi
